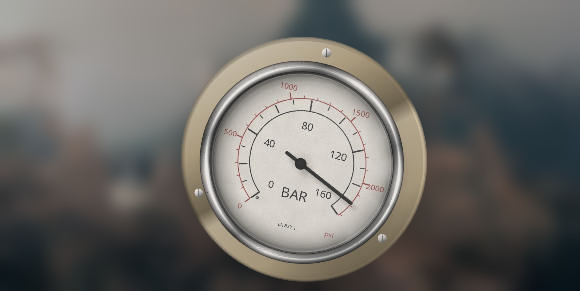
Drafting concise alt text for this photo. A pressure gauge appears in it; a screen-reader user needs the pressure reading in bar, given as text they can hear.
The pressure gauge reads 150 bar
